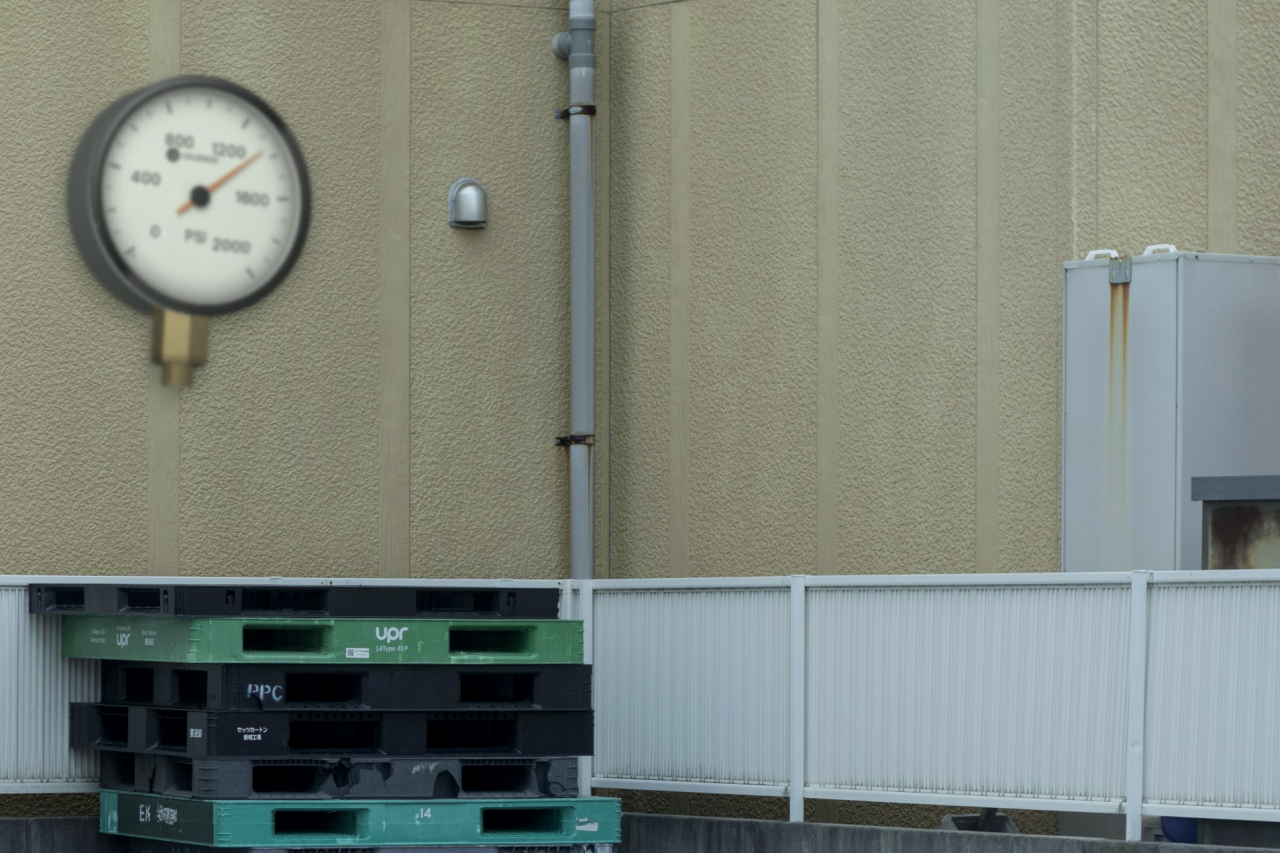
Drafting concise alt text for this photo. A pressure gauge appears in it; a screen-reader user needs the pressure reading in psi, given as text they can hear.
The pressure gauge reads 1350 psi
